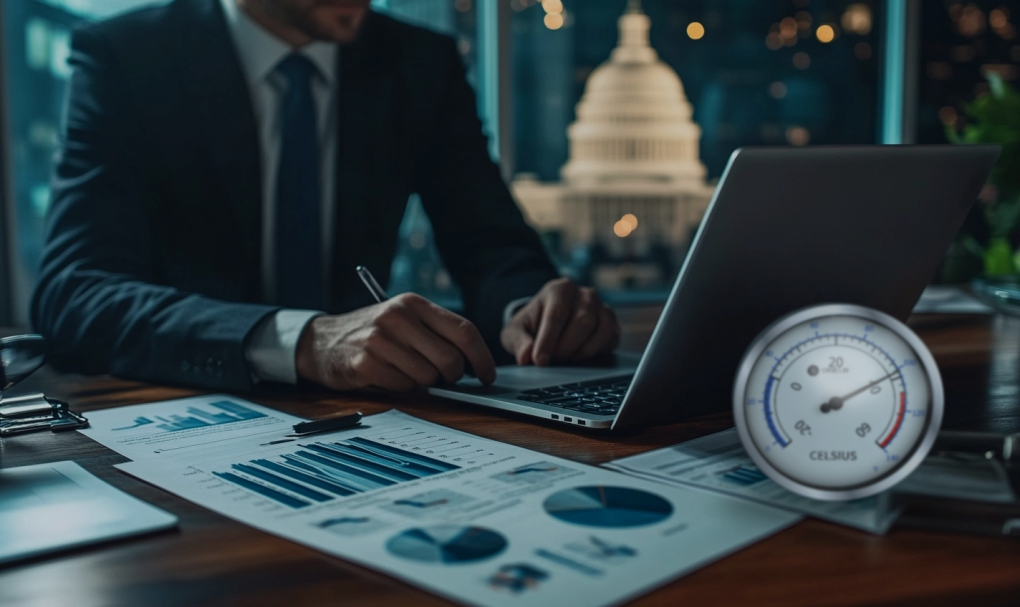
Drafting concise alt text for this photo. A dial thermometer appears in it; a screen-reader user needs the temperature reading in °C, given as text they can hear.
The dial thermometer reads 38 °C
